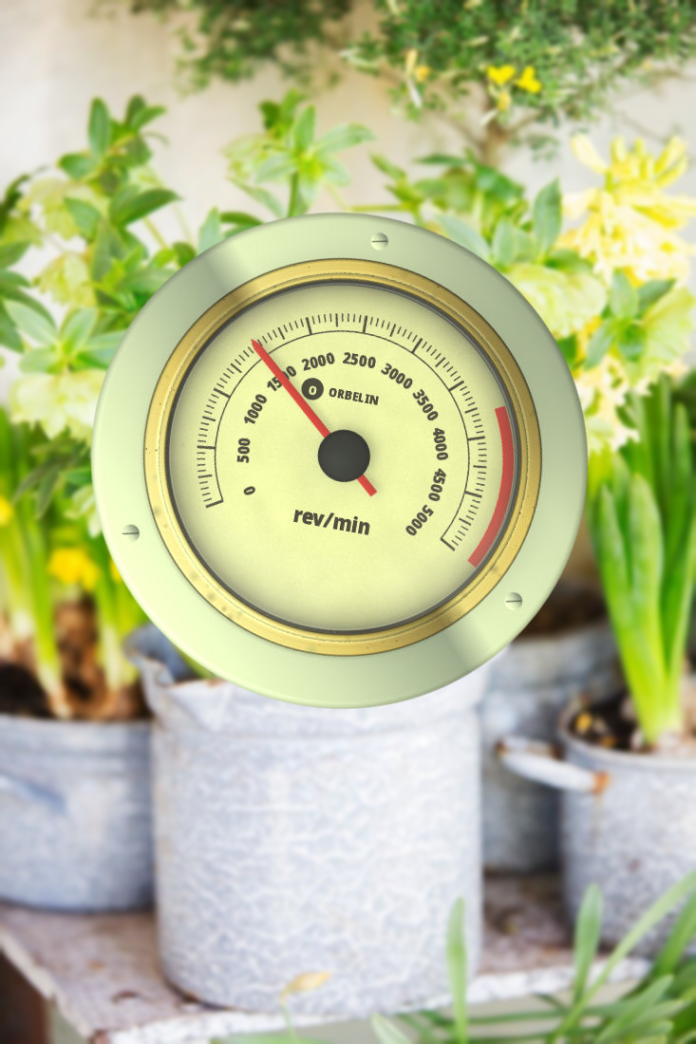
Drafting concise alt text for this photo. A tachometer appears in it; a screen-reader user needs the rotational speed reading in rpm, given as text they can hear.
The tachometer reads 1500 rpm
